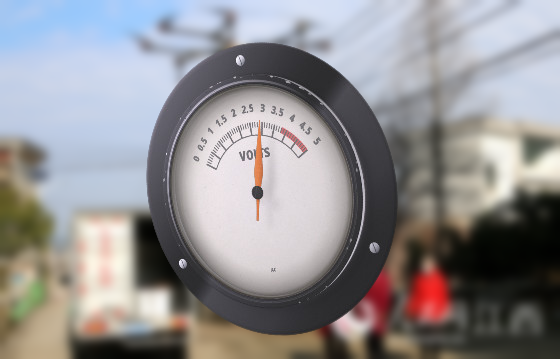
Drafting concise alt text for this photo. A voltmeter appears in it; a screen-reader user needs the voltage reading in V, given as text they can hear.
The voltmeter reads 3 V
